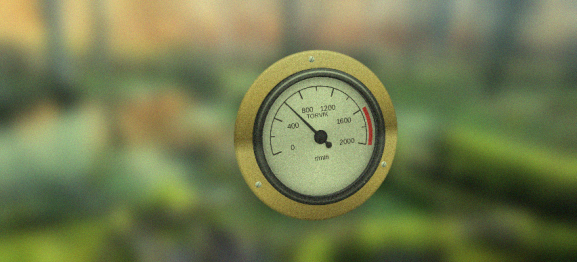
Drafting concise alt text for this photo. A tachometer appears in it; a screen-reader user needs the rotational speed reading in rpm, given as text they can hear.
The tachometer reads 600 rpm
